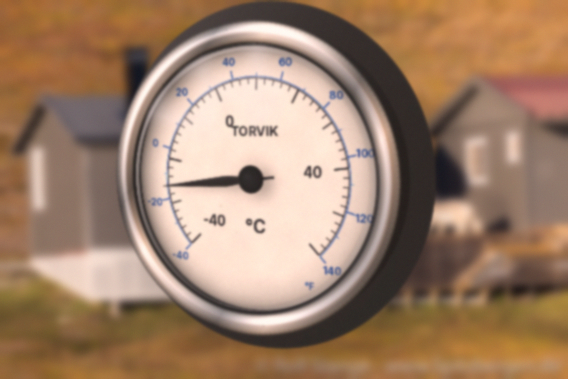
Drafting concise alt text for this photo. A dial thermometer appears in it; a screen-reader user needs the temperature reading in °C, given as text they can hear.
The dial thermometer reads -26 °C
